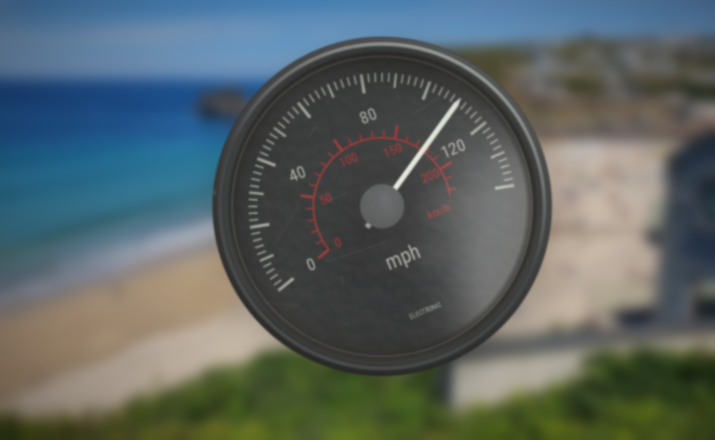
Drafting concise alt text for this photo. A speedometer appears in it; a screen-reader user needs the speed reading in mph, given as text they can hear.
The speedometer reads 110 mph
